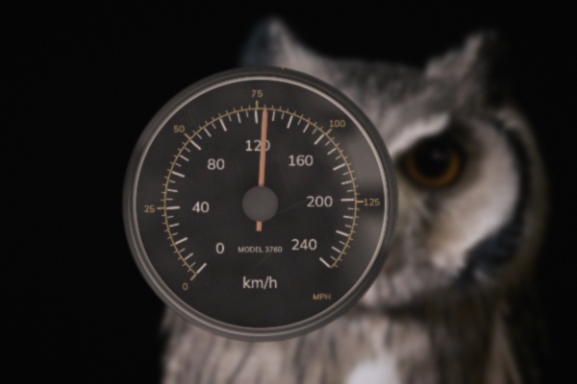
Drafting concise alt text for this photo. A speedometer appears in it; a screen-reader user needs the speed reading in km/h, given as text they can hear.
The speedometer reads 125 km/h
